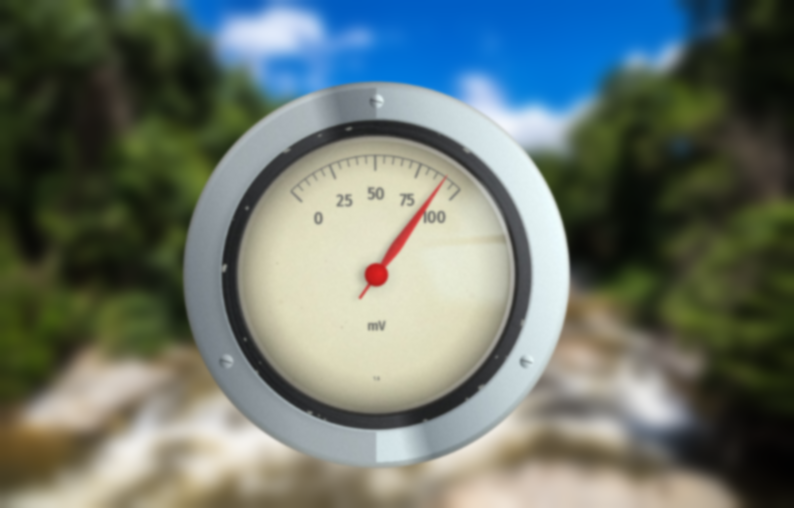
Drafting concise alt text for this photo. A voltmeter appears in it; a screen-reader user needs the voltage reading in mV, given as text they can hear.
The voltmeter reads 90 mV
